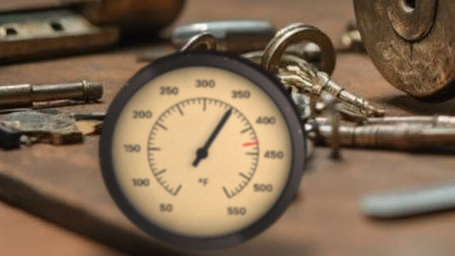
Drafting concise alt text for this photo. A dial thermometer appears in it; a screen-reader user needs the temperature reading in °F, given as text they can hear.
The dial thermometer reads 350 °F
